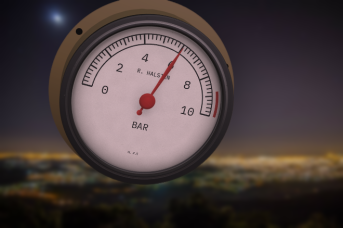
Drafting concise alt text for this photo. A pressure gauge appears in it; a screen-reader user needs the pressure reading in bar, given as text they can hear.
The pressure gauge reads 6 bar
